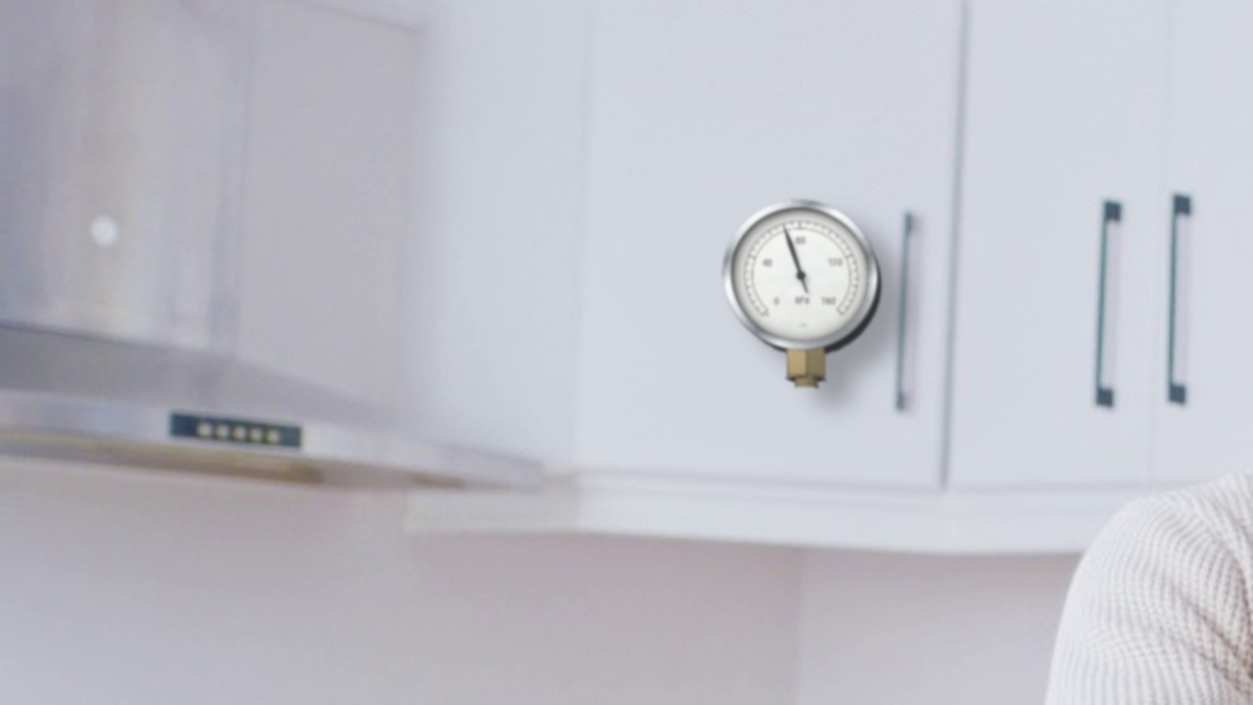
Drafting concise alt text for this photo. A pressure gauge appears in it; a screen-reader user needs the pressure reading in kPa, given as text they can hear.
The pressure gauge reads 70 kPa
